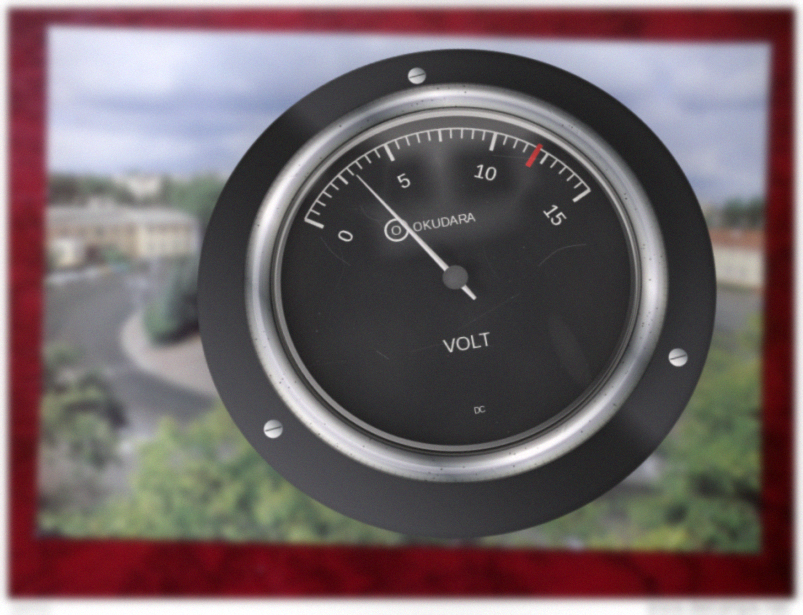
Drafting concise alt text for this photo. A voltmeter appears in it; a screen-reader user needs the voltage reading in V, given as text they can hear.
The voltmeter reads 3 V
